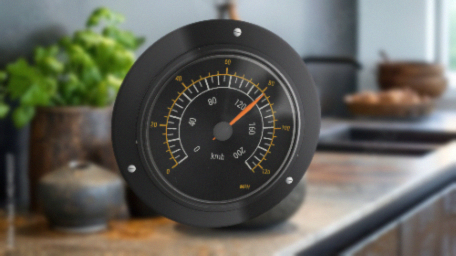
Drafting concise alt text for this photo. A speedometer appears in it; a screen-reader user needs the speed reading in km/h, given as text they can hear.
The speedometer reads 130 km/h
